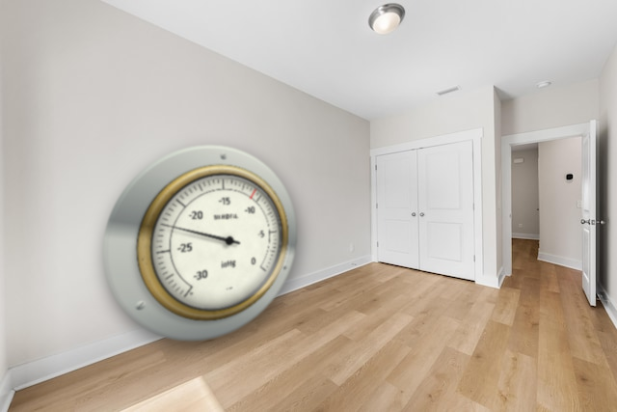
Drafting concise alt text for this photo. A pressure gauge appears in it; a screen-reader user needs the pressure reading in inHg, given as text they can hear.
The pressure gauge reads -22.5 inHg
